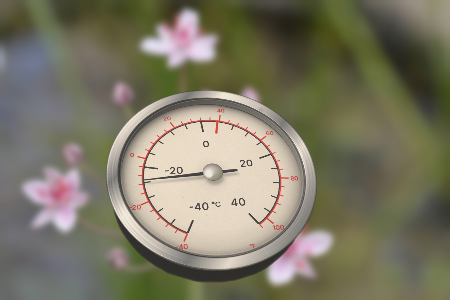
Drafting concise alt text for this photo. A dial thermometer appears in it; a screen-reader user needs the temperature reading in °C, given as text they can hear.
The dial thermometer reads -24 °C
